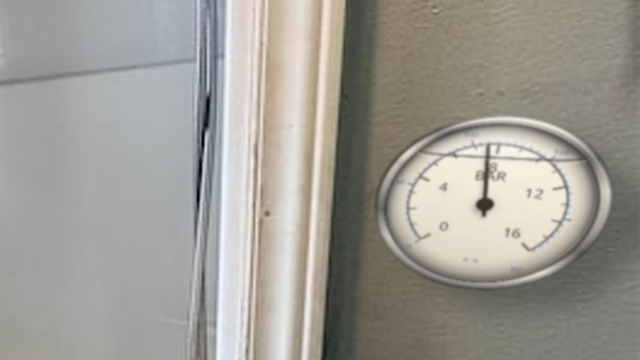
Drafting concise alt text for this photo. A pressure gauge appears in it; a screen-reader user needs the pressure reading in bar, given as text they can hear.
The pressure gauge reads 7.5 bar
